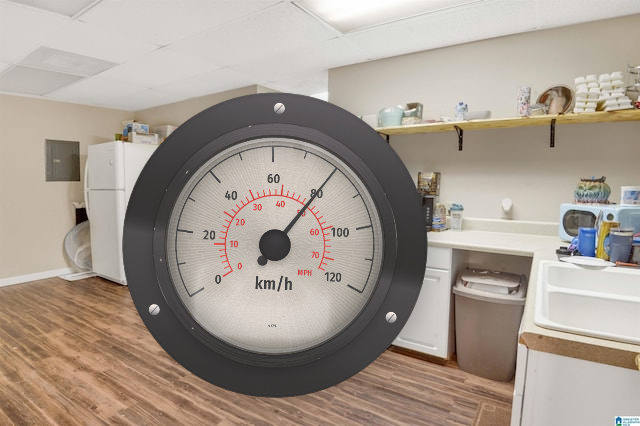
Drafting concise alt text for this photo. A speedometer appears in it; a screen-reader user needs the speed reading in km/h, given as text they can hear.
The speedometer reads 80 km/h
